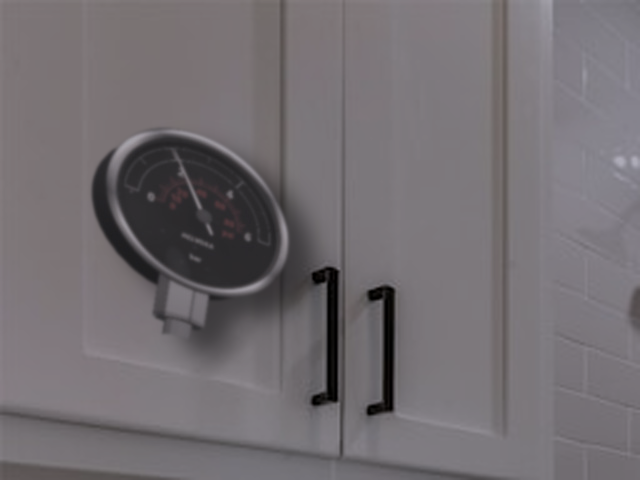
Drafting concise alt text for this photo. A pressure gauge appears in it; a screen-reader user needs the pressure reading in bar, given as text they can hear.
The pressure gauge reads 2 bar
